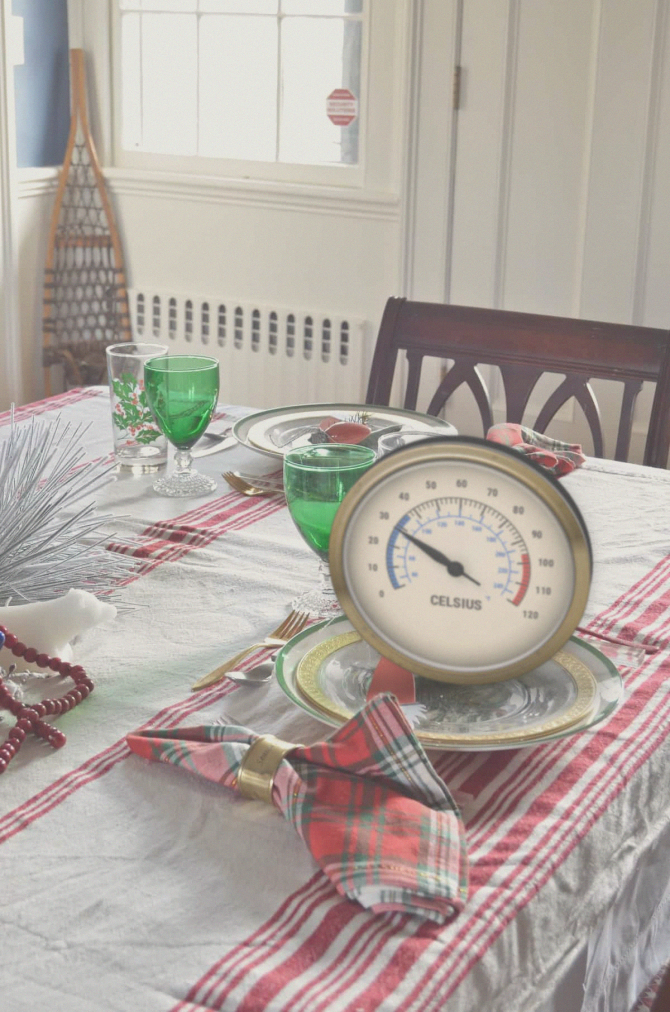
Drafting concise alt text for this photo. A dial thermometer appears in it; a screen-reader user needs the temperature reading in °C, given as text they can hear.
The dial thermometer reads 30 °C
